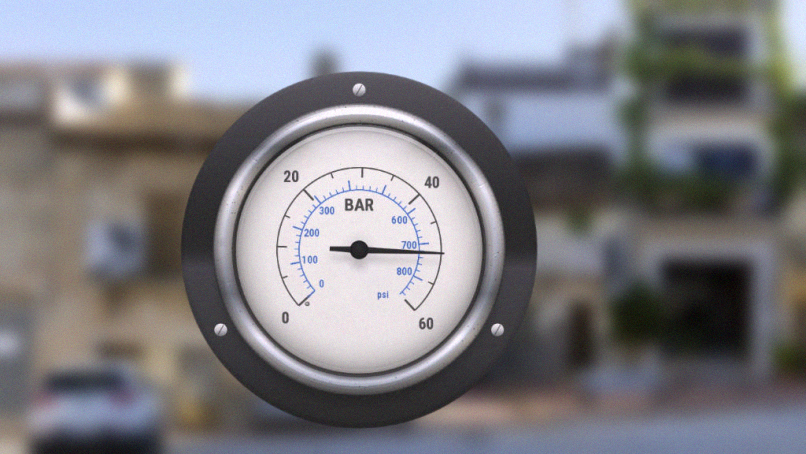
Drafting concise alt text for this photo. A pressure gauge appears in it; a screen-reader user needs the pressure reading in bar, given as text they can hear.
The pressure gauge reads 50 bar
